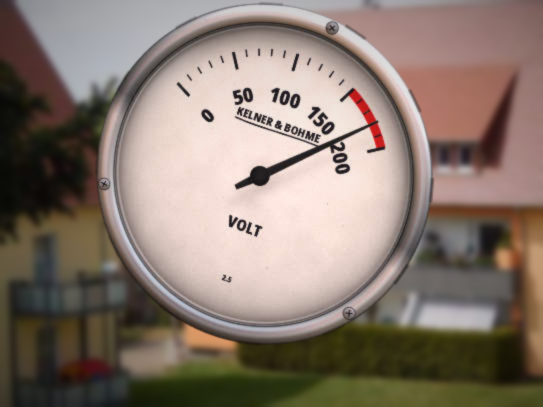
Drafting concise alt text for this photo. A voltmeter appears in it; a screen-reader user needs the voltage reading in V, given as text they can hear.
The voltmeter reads 180 V
